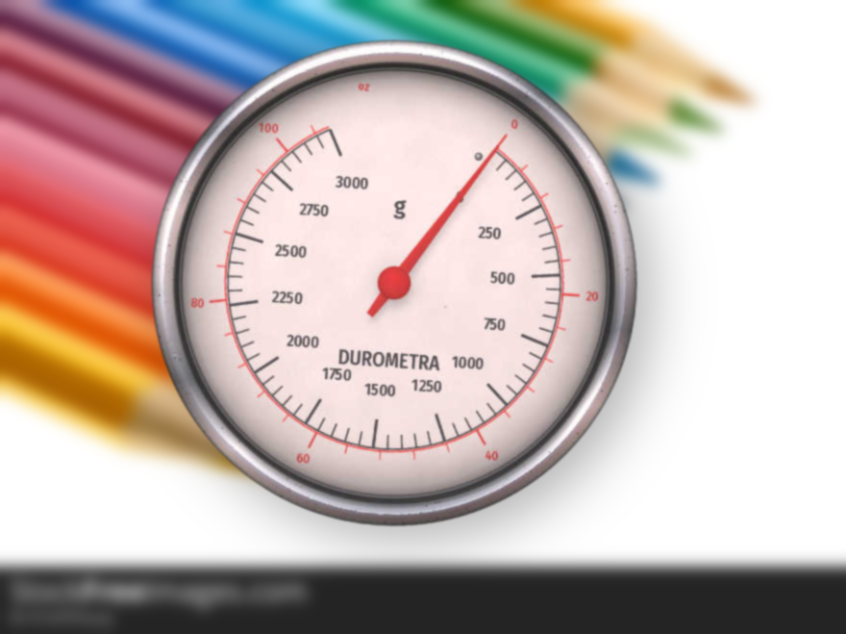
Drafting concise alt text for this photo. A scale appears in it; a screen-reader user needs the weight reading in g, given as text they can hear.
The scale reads 0 g
